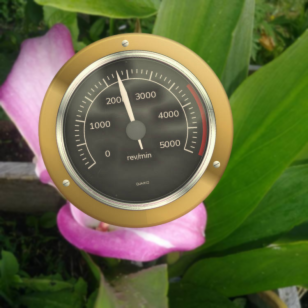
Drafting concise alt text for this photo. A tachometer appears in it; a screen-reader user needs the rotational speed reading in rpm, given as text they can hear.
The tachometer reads 2300 rpm
